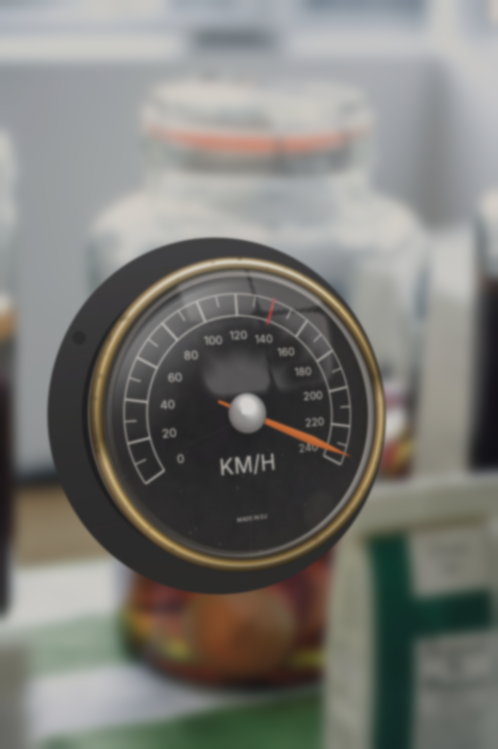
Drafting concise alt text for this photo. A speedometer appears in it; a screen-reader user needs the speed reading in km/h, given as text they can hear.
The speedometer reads 235 km/h
